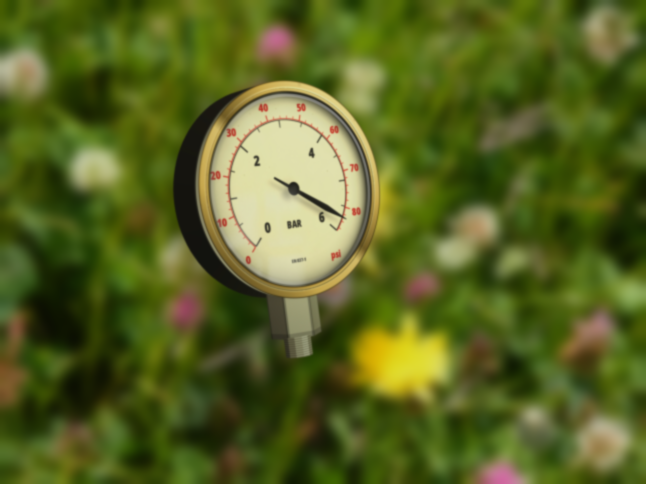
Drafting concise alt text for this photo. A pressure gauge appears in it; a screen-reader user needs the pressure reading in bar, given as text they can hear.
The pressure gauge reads 5.75 bar
